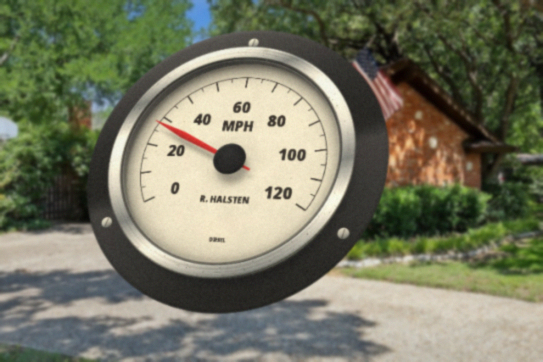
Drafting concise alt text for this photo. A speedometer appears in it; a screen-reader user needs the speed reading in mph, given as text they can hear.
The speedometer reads 27.5 mph
